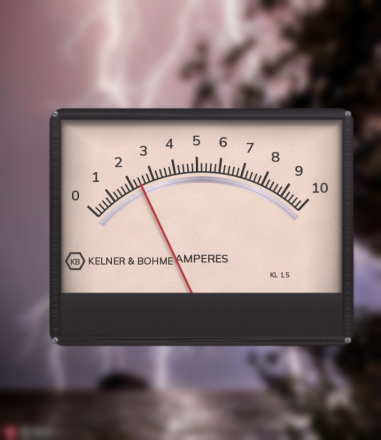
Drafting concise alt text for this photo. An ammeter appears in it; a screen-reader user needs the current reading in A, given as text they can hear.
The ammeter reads 2.4 A
